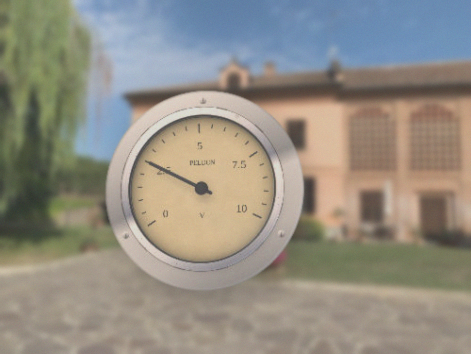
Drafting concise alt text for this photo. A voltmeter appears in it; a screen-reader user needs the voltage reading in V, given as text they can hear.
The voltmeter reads 2.5 V
